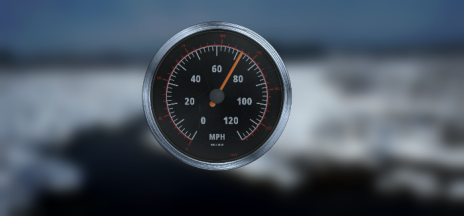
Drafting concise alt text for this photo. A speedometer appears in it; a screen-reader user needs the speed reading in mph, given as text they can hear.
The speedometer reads 72 mph
